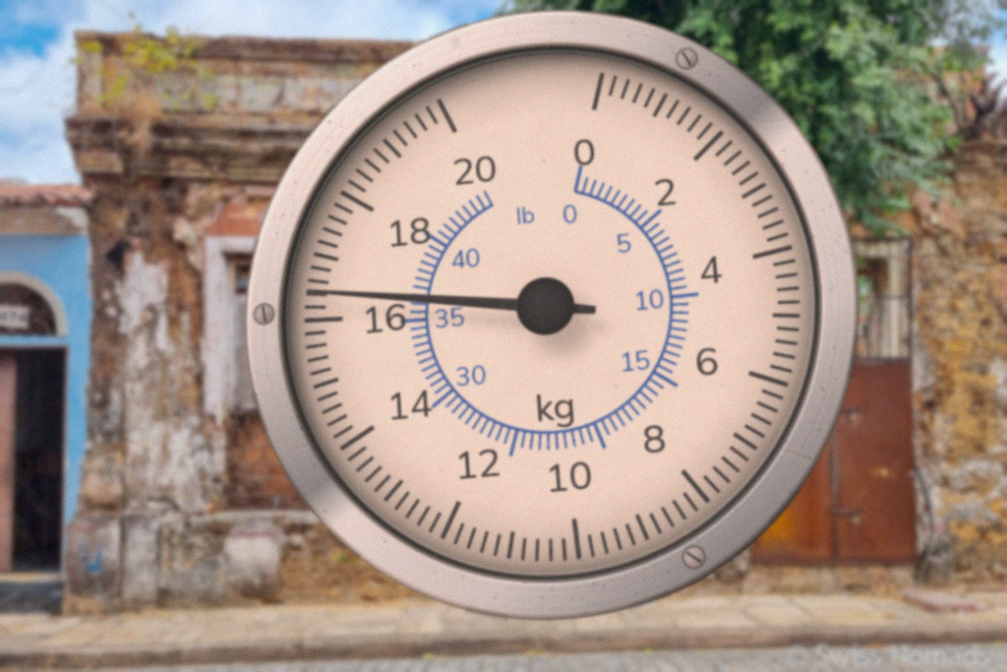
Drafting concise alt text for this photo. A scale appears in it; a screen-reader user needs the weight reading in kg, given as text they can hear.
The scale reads 16.4 kg
